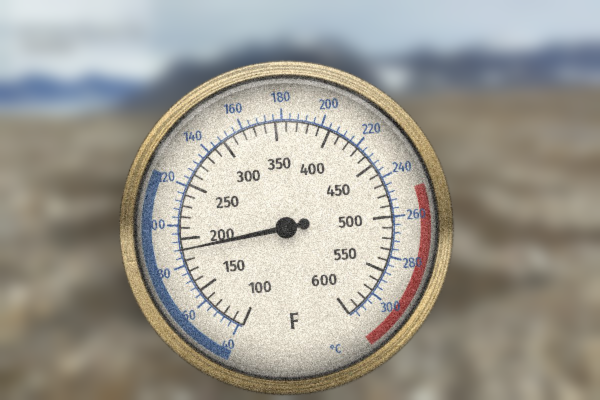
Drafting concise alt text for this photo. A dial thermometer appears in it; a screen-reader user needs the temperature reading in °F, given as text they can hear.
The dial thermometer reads 190 °F
